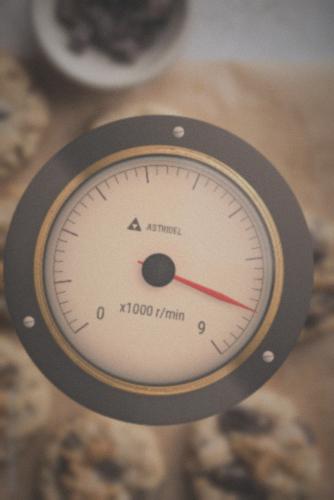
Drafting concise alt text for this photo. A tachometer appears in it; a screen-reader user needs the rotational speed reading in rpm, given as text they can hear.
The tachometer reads 8000 rpm
